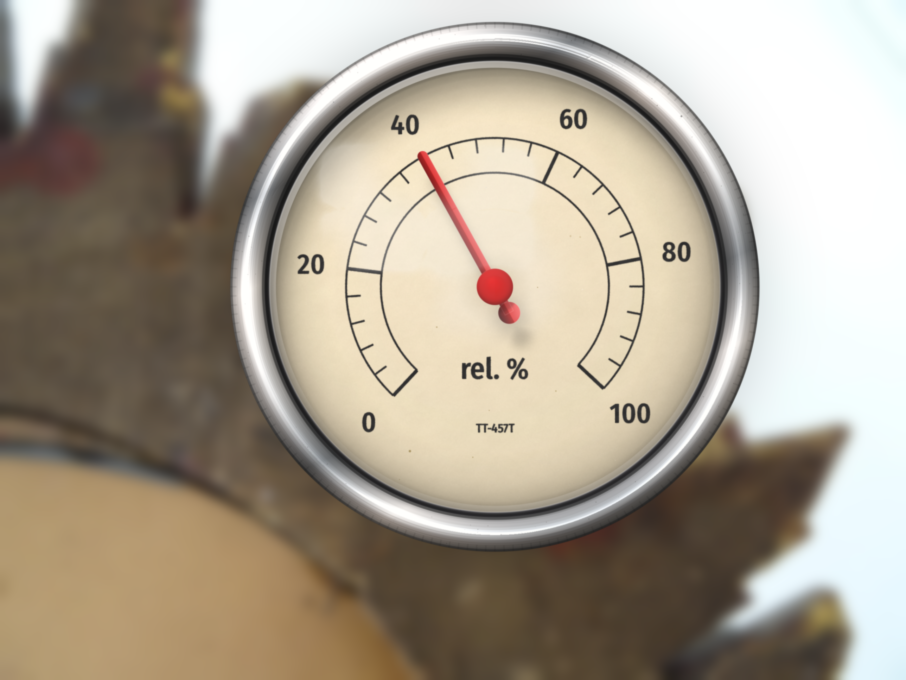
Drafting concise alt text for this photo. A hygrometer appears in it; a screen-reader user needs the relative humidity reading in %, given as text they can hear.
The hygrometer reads 40 %
